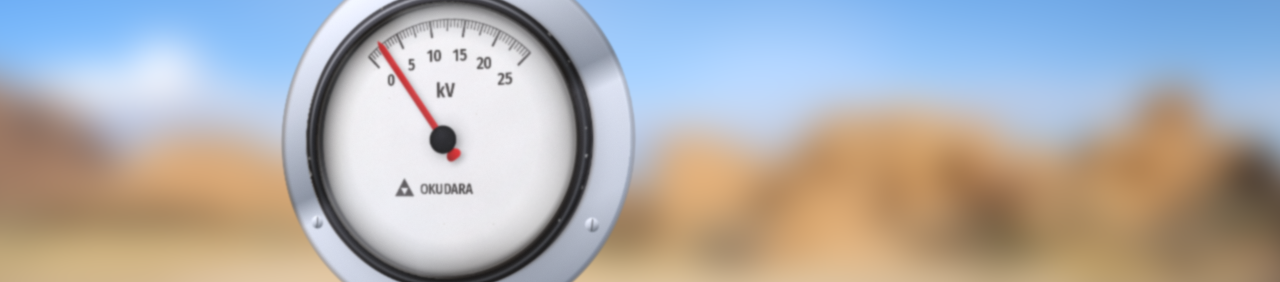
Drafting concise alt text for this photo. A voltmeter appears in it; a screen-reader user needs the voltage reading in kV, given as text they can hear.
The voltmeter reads 2.5 kV
